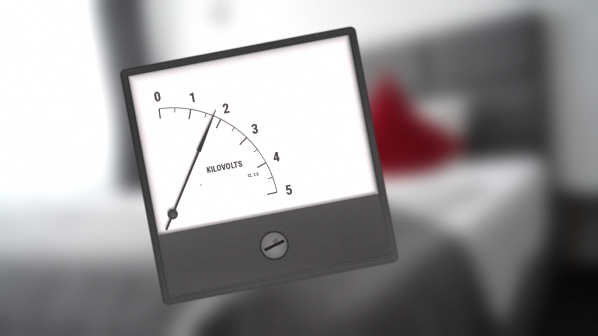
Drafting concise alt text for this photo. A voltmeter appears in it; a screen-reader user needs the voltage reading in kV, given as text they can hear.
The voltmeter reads 1.75 kV
